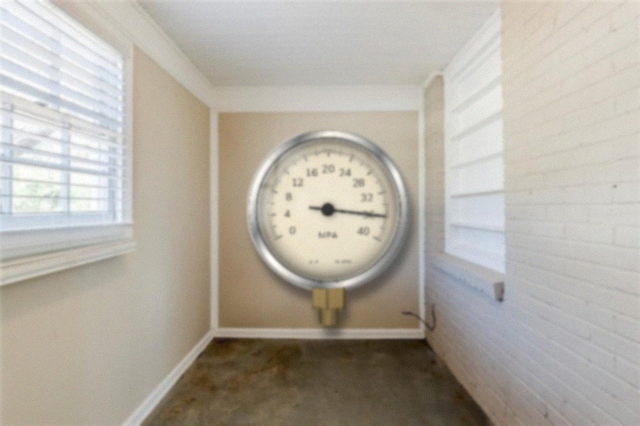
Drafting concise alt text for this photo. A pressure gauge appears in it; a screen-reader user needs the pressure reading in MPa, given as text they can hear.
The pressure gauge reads 36 MPa
